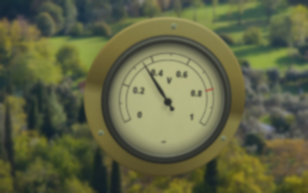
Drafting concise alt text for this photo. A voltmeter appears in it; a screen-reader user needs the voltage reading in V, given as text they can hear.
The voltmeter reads 0.35 V
